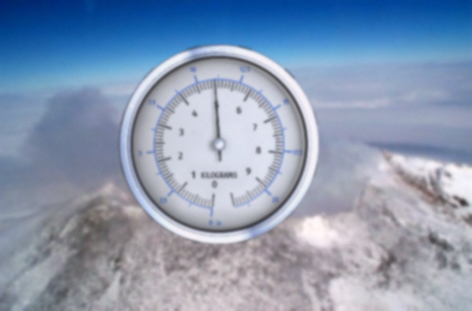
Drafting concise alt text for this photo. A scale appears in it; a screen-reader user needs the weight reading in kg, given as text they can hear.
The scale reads 5 kg
